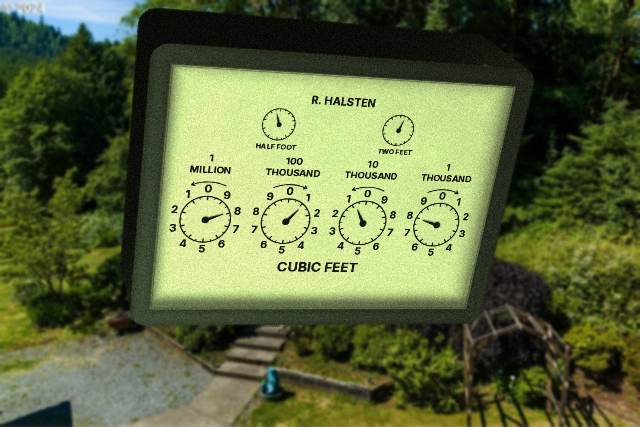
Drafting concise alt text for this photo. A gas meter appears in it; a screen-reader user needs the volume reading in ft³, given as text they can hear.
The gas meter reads 810800 ft³
